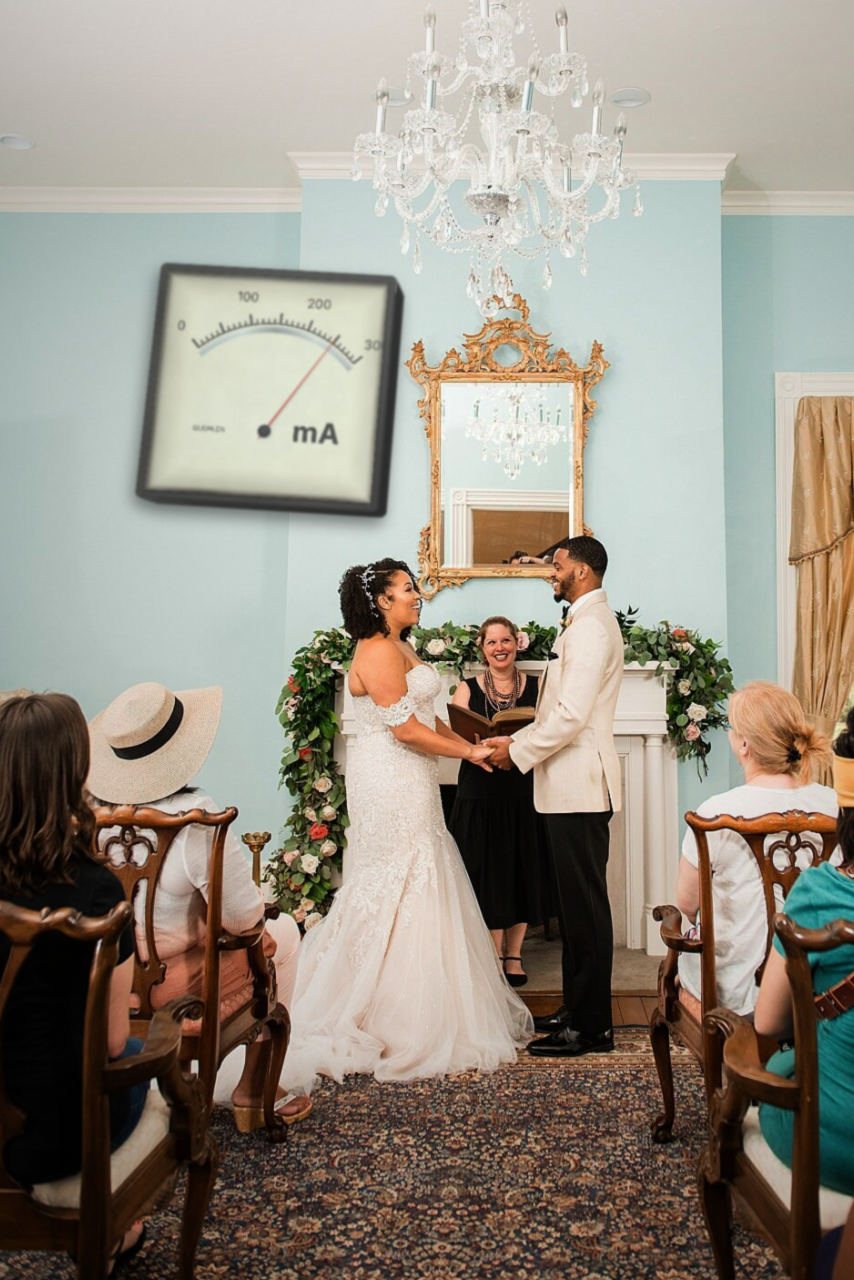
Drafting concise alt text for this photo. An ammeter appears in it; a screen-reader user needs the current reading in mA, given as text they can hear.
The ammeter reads 250 mA
